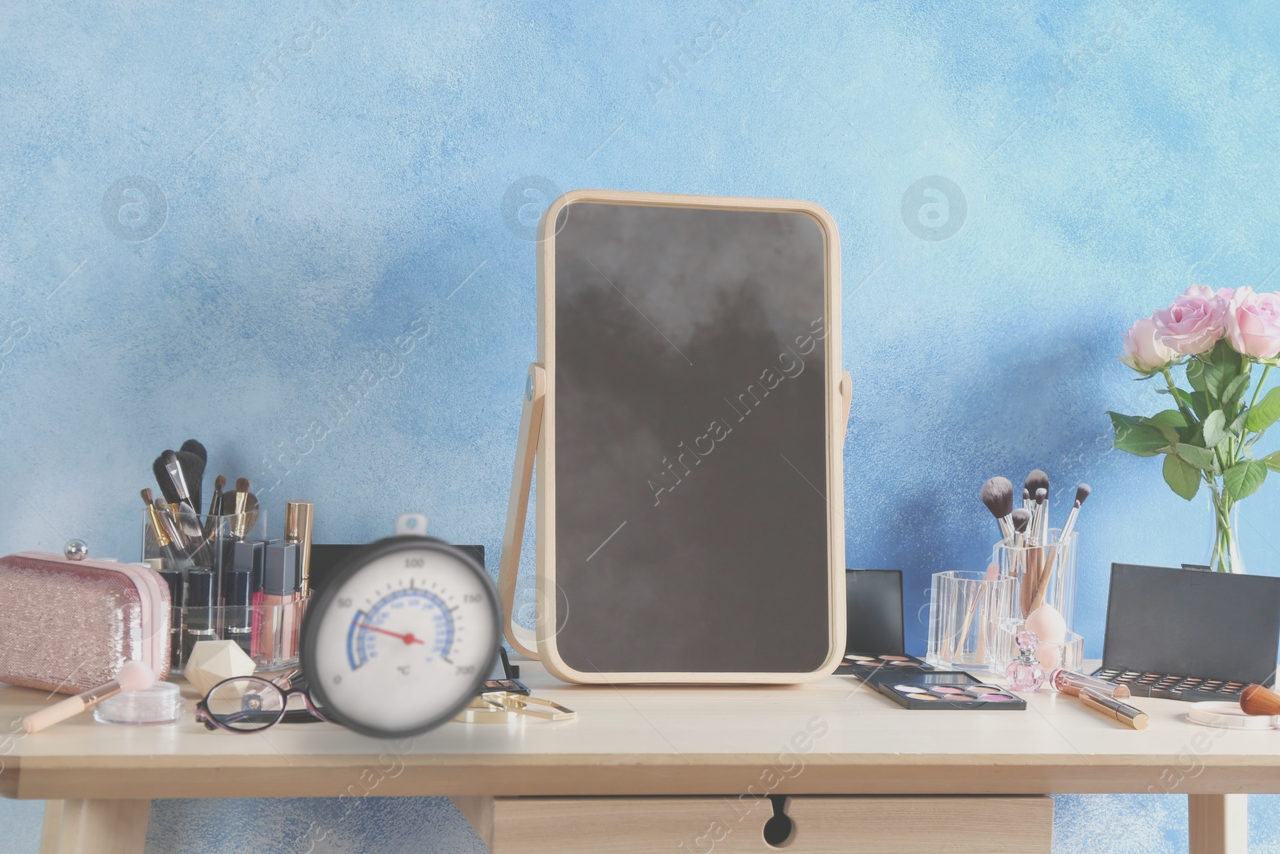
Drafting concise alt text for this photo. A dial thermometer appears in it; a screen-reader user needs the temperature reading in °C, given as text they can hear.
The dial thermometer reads 40 °C
